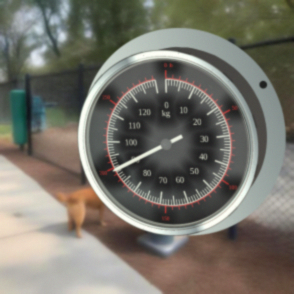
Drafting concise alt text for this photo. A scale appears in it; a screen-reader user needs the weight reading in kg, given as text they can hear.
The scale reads 90 kg
